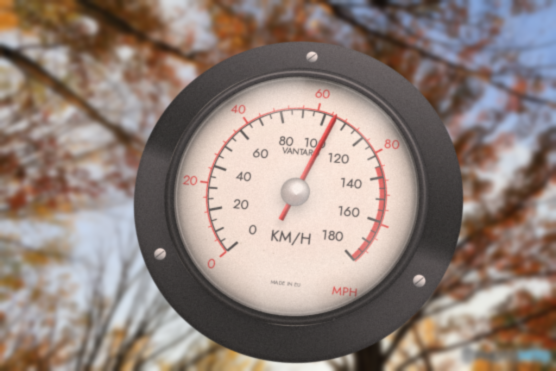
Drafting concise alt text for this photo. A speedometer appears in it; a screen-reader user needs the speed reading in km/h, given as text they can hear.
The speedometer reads 105 km/h
